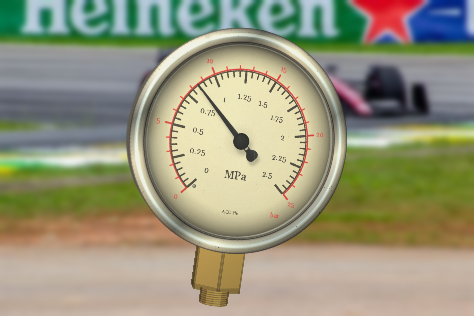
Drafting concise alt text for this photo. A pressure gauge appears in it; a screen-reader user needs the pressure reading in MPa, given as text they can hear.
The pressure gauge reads 0.85 MPa
